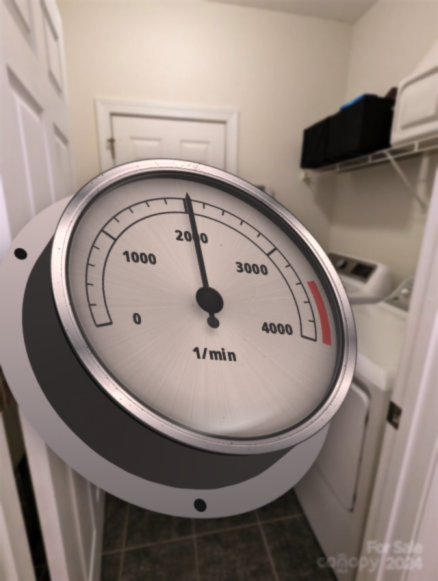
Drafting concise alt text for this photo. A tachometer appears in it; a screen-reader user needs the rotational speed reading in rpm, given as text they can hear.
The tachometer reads 2000 rpm
